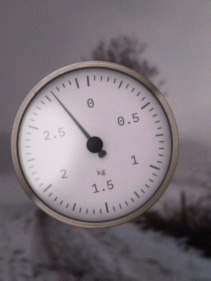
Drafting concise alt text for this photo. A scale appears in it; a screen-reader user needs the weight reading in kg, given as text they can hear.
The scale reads 2.8 kg
